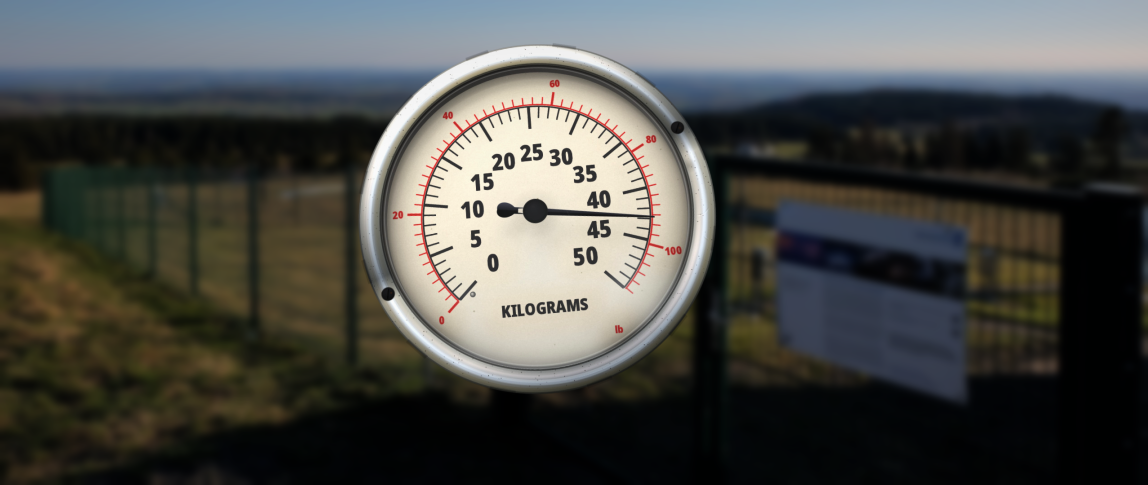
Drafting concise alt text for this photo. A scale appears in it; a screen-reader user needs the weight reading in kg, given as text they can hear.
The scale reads 43 kg
